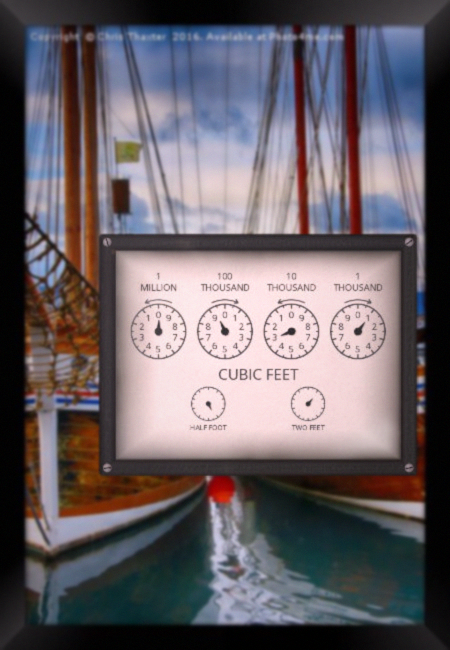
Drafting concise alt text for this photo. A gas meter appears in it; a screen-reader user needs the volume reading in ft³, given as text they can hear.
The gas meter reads 993100 ft³
